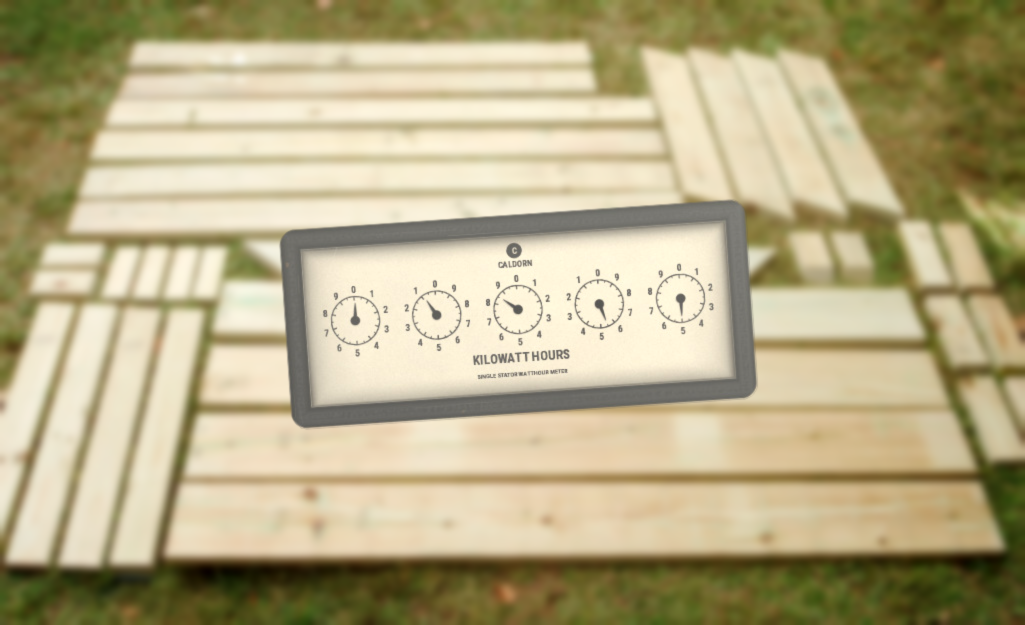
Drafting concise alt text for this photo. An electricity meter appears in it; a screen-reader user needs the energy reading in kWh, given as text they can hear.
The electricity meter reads 855 kWh
